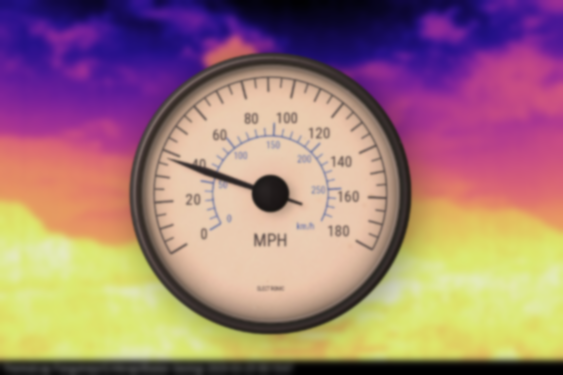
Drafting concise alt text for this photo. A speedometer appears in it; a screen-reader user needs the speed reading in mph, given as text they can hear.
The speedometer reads 37.5 mph
